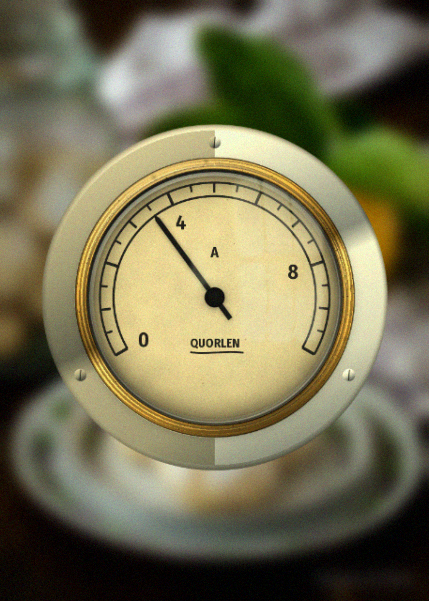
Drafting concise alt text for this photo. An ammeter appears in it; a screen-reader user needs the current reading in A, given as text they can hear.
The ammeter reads 3.5 A
